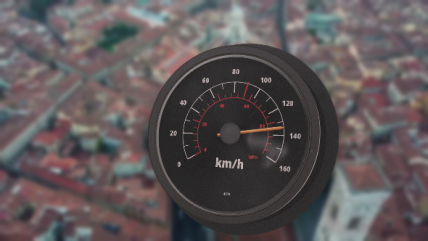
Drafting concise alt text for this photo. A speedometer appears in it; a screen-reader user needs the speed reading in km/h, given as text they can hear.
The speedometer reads 135 km/h
